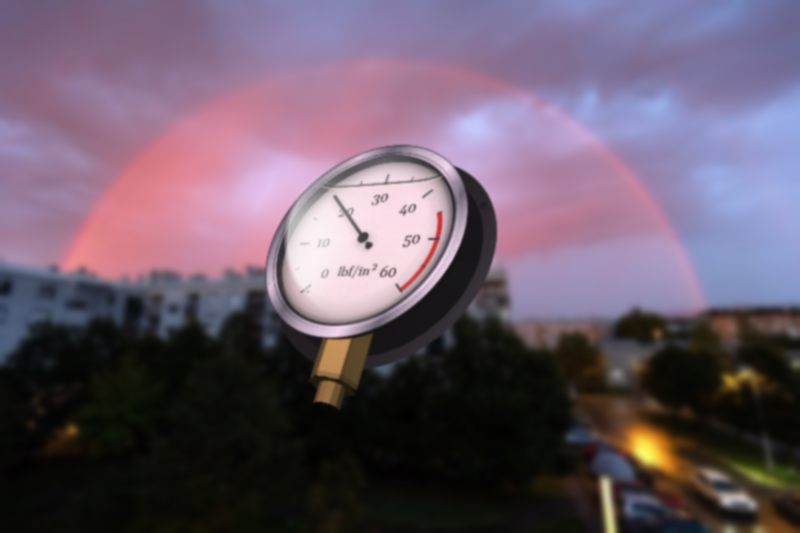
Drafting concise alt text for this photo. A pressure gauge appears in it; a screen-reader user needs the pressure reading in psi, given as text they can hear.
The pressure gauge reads 20 psi
